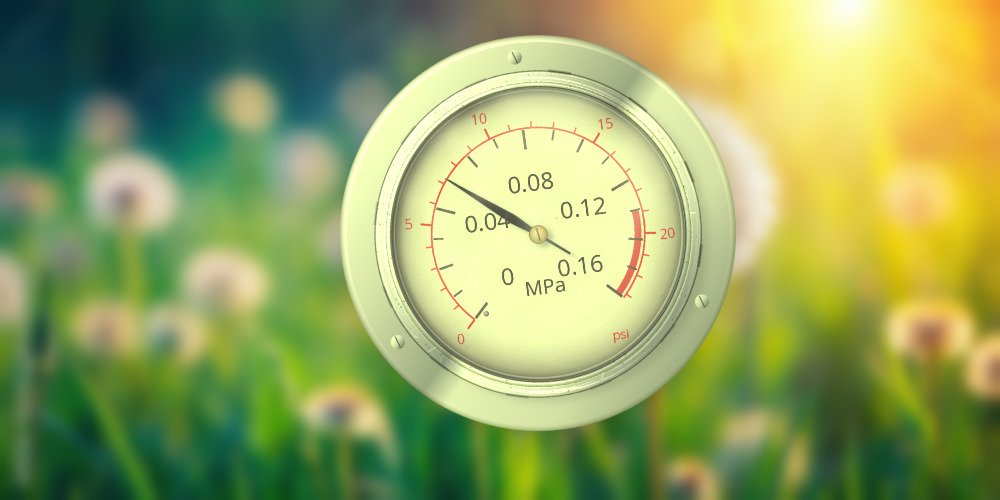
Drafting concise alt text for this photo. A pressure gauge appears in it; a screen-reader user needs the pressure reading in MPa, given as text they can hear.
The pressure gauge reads 0.05 MPa
